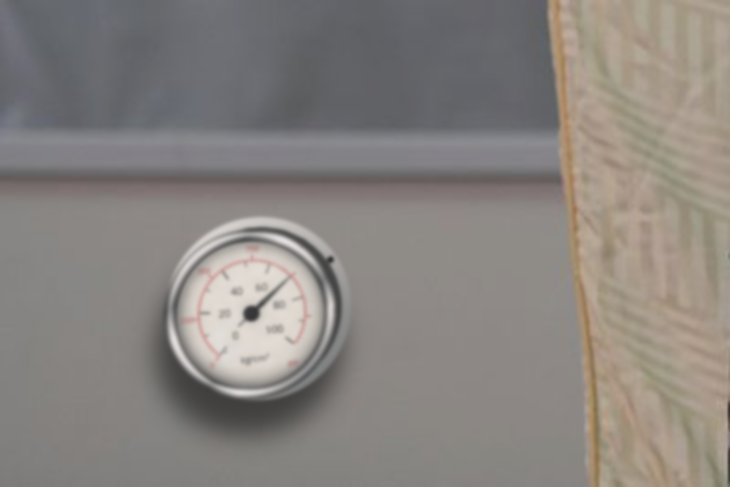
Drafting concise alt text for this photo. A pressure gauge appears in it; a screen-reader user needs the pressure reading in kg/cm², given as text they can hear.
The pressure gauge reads 70 kg/cm²
